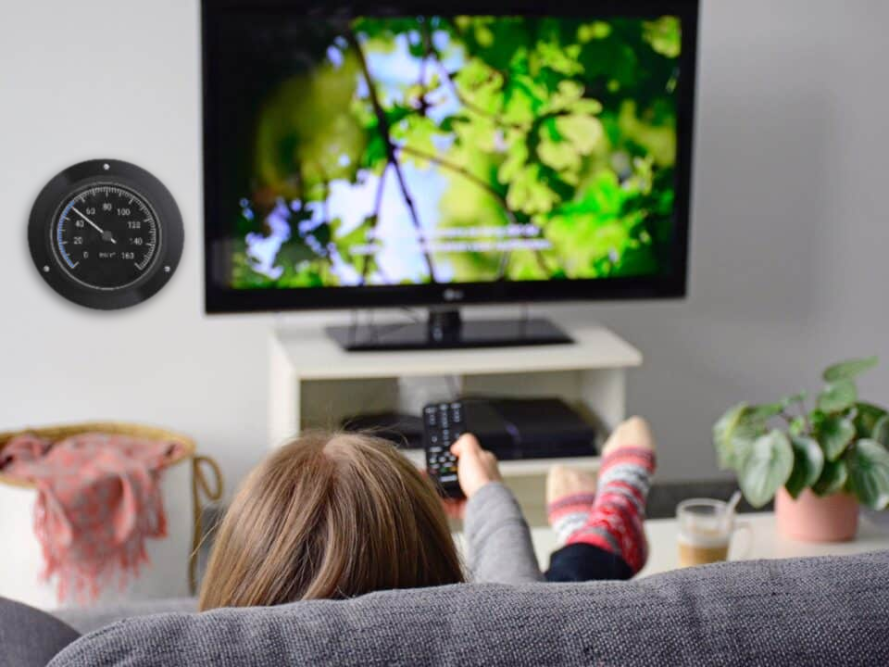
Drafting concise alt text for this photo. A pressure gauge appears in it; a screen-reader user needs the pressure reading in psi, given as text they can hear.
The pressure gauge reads 50 psi
